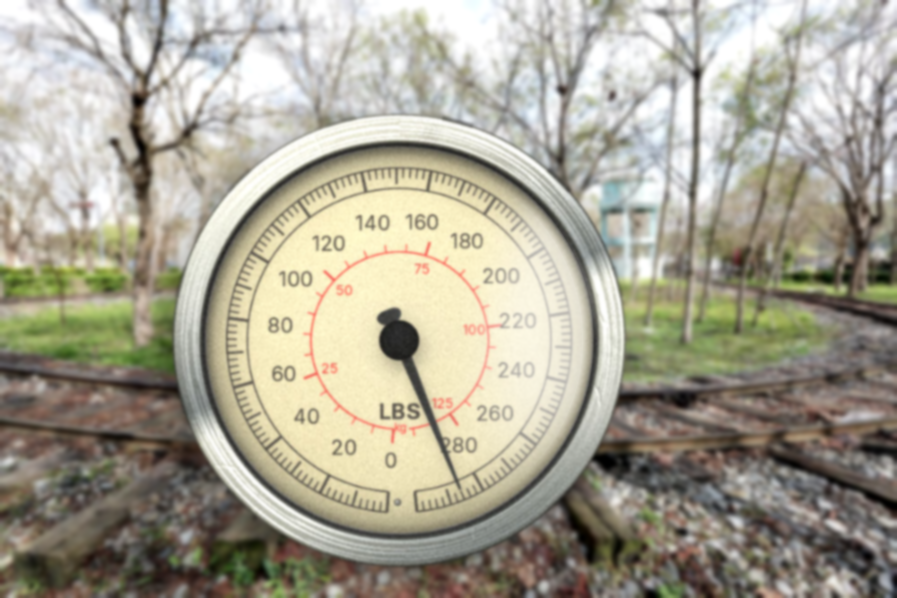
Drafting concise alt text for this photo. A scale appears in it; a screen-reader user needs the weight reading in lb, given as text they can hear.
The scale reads 286 lb
